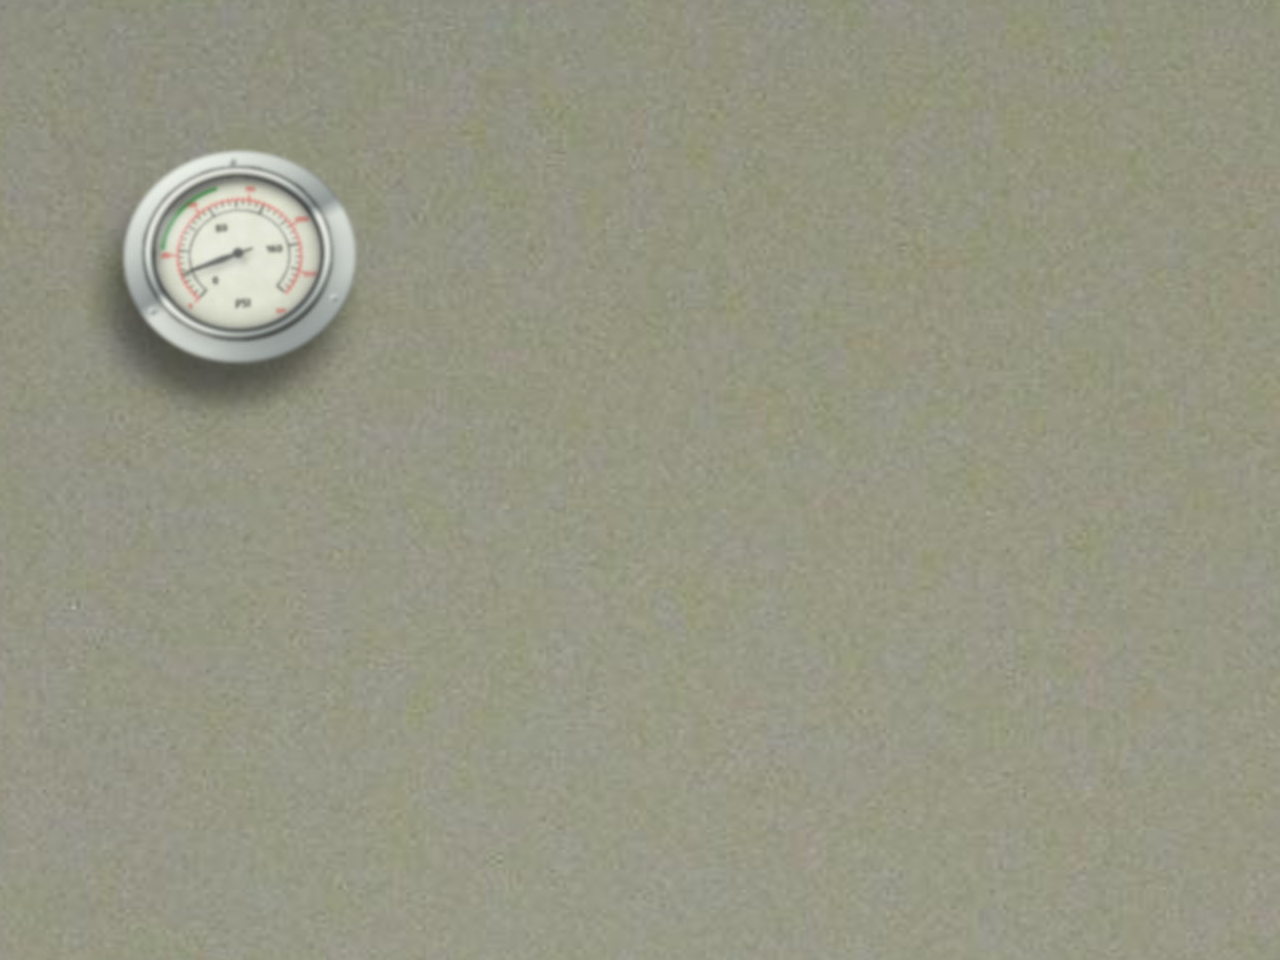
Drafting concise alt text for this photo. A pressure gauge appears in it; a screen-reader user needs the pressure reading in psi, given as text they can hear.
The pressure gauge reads 20 psi
